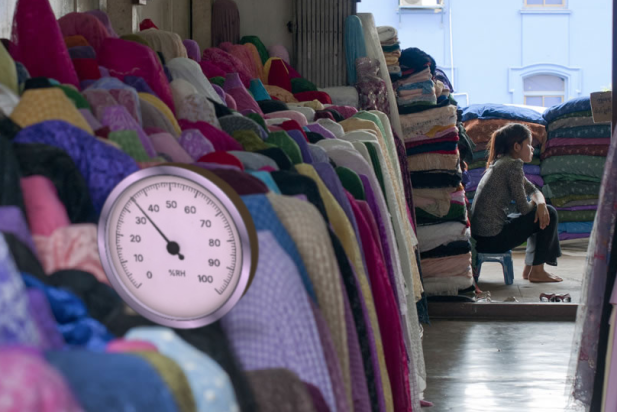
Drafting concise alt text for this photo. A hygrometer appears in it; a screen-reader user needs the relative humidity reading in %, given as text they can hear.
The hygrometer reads 35 %
